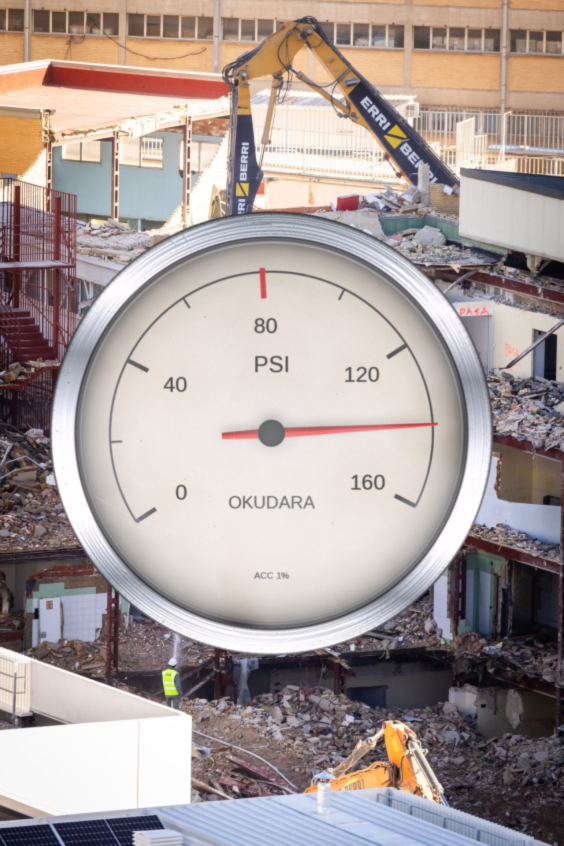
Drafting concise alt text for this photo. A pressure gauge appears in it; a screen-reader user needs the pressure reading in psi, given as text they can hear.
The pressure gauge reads 140 psi
